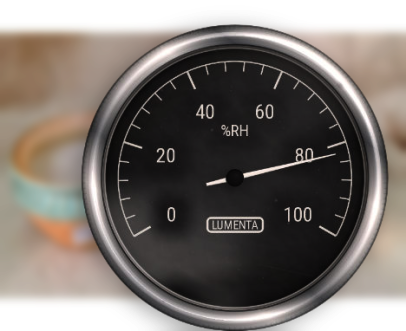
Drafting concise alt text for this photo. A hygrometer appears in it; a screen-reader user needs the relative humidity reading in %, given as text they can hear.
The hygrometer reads 82 %
